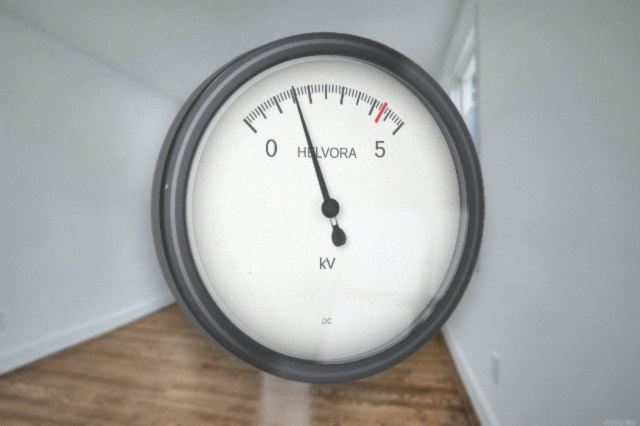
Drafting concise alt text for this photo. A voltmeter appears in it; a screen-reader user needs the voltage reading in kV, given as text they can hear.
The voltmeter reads 1.5 kV
